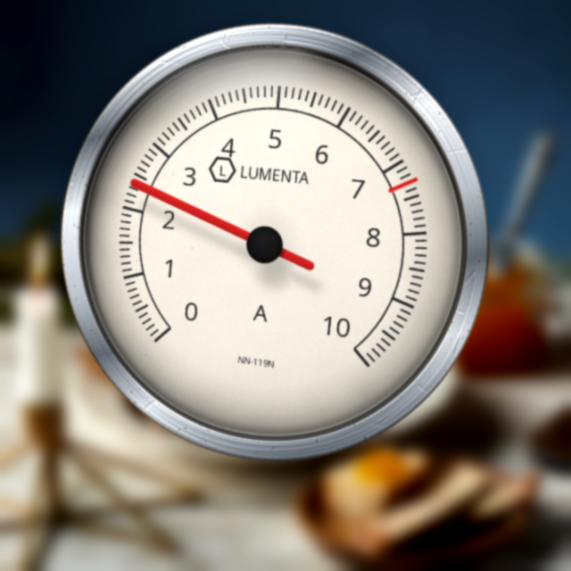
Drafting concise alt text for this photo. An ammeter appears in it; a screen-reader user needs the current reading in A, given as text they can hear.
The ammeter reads 2.4 A
